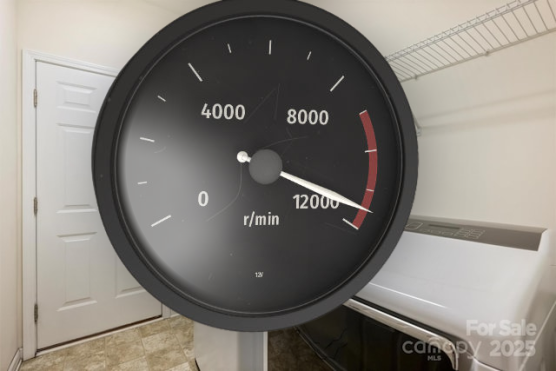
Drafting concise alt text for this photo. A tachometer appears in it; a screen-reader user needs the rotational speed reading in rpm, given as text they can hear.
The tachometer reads 11500 rpm
